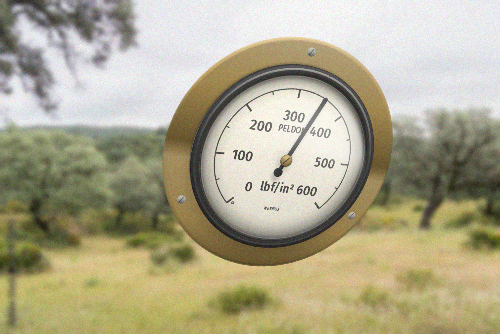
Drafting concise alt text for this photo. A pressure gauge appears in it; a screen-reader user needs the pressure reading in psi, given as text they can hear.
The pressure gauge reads 350 psi
